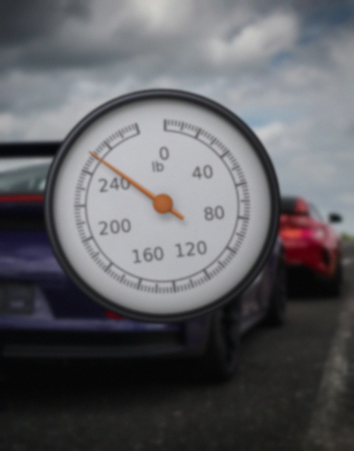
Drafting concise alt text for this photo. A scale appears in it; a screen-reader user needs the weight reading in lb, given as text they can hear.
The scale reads 250 lb
